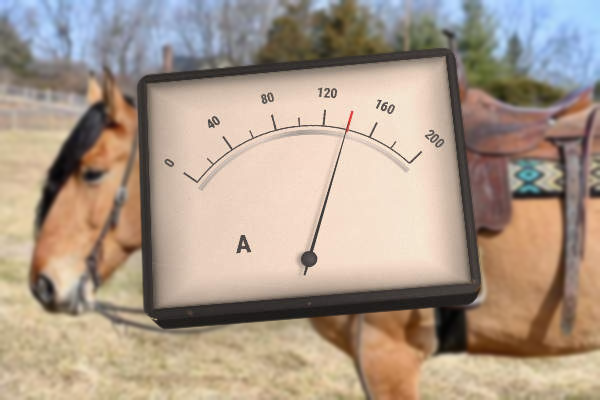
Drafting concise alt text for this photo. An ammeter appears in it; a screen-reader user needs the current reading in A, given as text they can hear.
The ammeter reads 140 A
